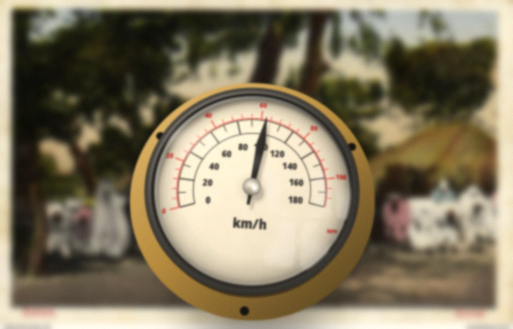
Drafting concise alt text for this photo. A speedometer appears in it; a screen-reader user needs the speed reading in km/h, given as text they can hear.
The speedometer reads 100 km/h
